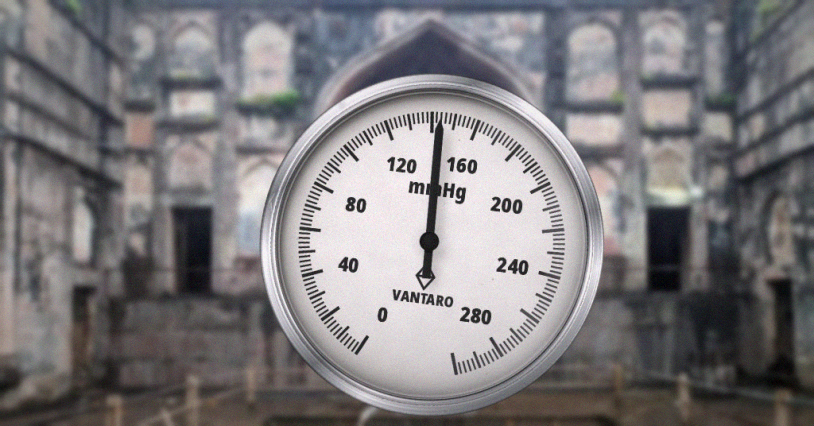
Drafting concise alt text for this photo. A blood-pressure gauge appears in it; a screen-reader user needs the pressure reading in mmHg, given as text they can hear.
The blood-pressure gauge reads 144 mmHg
